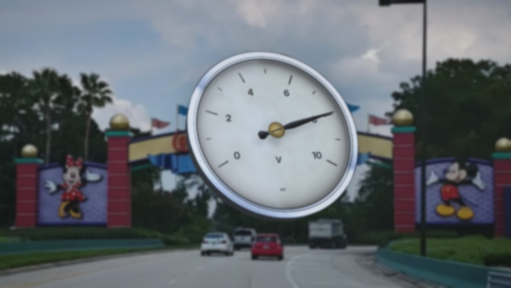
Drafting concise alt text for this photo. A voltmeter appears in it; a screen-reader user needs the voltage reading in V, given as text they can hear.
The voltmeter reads 8 V
